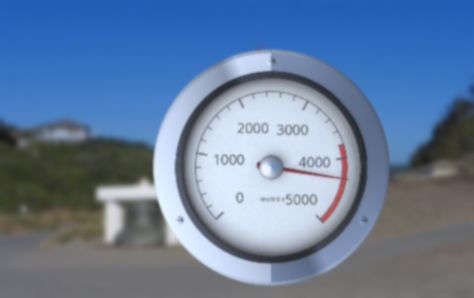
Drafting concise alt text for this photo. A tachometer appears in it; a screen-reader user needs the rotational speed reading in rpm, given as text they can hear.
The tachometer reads 4300 rpm
